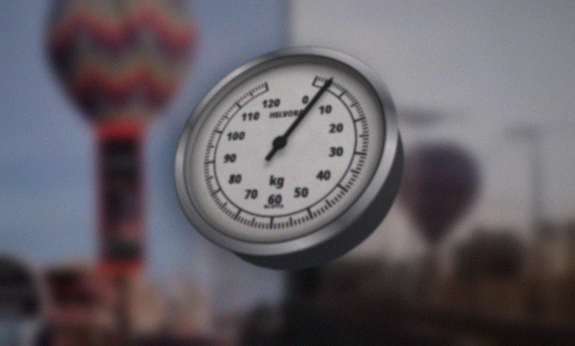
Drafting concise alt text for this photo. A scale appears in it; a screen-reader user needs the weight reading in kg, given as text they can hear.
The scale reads 5 kg
